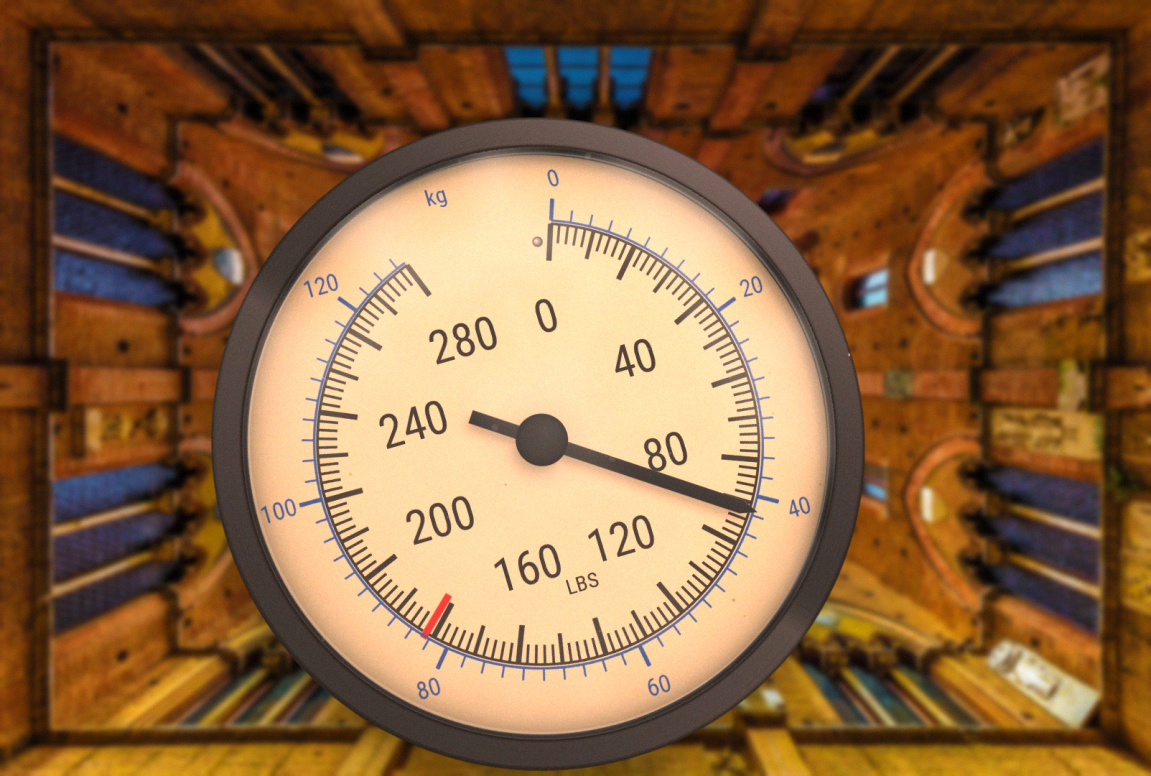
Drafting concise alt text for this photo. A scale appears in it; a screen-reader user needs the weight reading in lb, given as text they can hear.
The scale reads 92 lb
